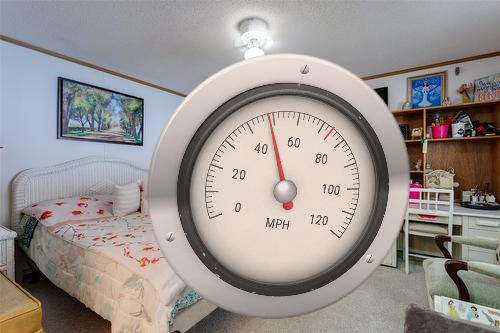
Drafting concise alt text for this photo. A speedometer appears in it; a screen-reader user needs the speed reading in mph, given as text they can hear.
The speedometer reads 48 mph
